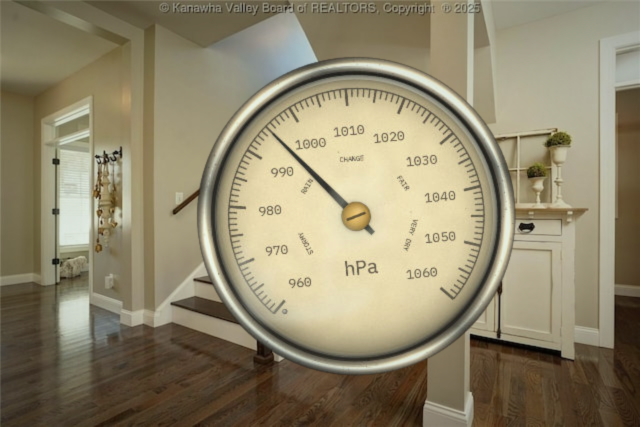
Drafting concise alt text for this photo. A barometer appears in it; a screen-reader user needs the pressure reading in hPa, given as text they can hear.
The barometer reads 995 hPa
